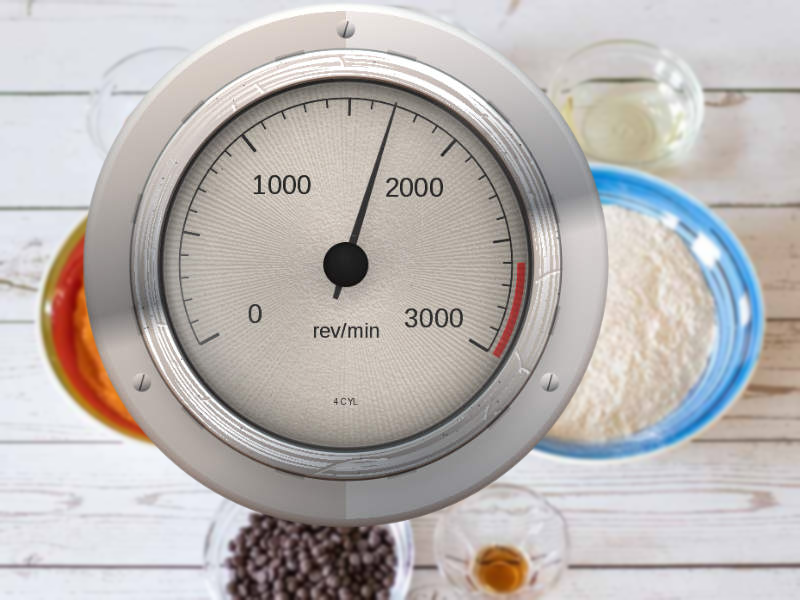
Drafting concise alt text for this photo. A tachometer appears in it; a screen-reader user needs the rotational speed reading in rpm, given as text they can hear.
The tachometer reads 1700 rpm
